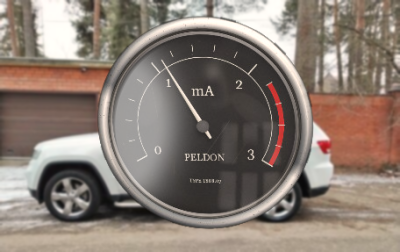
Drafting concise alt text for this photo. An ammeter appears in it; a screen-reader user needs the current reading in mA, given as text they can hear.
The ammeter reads 1.1 mA
